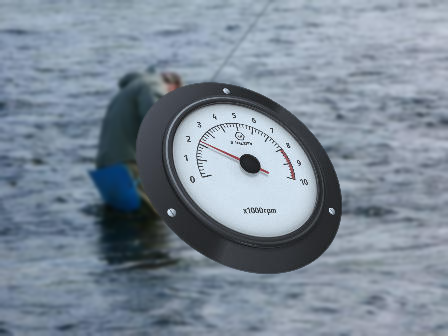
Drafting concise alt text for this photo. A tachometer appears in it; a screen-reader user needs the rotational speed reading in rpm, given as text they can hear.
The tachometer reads 2000 rpm
